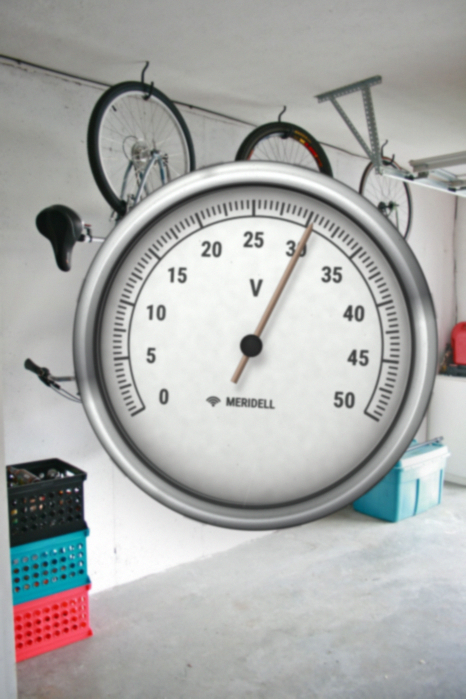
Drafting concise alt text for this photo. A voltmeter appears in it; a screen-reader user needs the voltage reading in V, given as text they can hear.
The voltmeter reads 30.5 V
